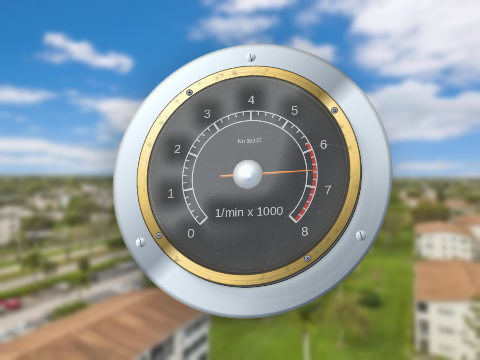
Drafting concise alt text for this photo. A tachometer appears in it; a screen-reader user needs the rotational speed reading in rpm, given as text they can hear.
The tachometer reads 6600 rpm
